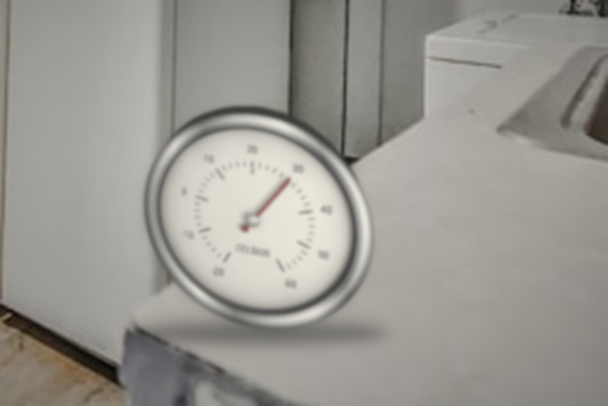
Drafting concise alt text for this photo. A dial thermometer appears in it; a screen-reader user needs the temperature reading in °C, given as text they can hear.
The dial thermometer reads 30 °C
